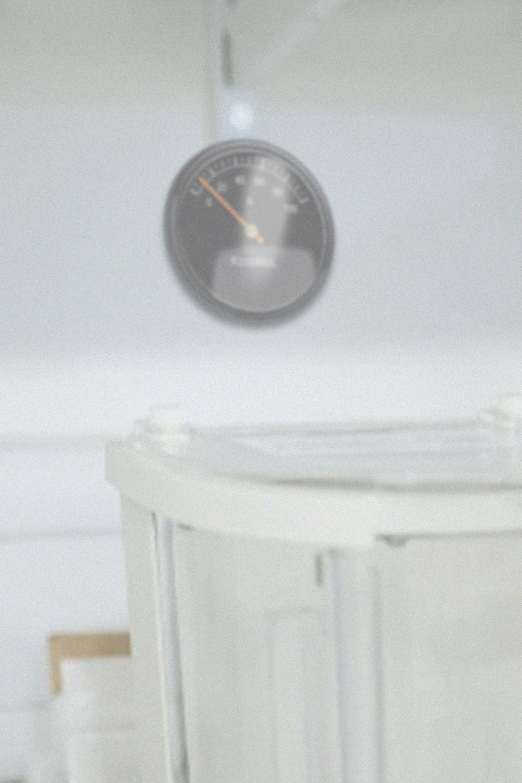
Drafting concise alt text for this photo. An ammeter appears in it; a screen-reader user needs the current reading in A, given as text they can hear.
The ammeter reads 10 A
